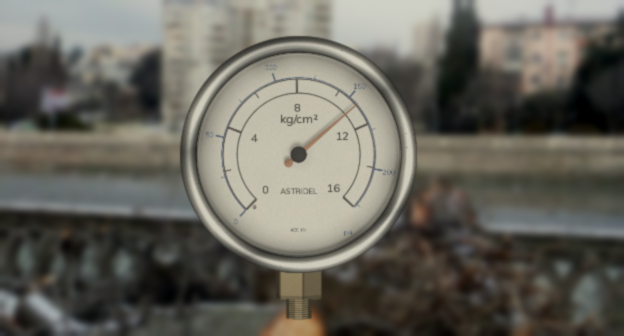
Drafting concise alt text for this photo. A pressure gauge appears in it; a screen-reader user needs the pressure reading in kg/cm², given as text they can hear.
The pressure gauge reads 11 kg/cm²
